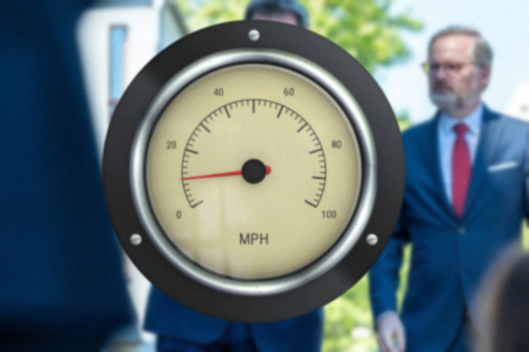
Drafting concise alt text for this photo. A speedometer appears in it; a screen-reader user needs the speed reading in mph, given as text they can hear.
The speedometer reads 10 mph
